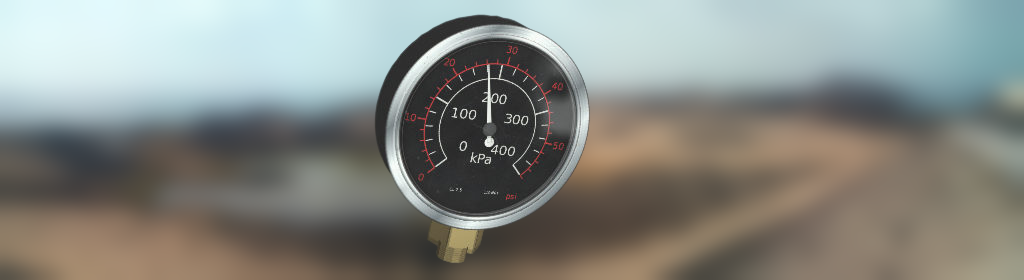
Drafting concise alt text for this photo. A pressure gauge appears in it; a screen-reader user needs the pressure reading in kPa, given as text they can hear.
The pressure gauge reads 180 kPa
